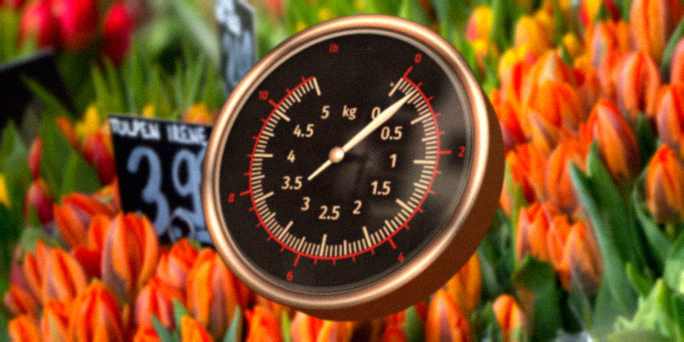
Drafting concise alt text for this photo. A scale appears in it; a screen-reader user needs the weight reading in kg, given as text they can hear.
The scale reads 0.25 kg
